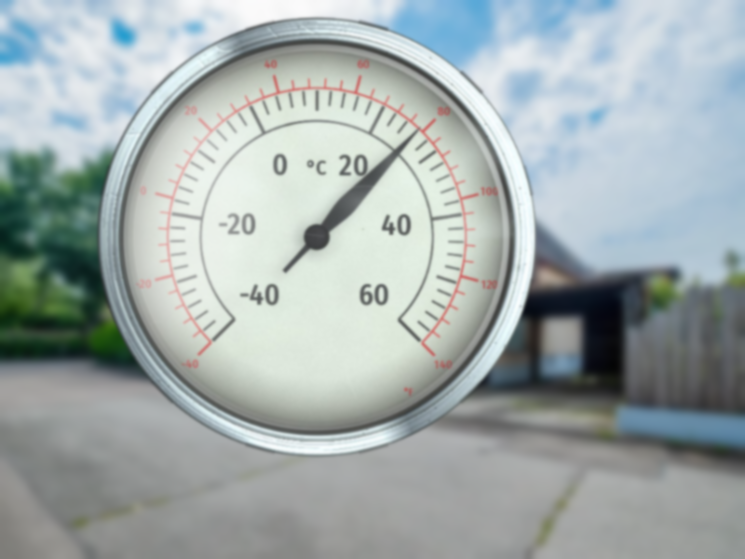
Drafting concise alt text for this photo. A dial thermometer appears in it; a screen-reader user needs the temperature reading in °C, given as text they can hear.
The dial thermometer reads 26 °C
